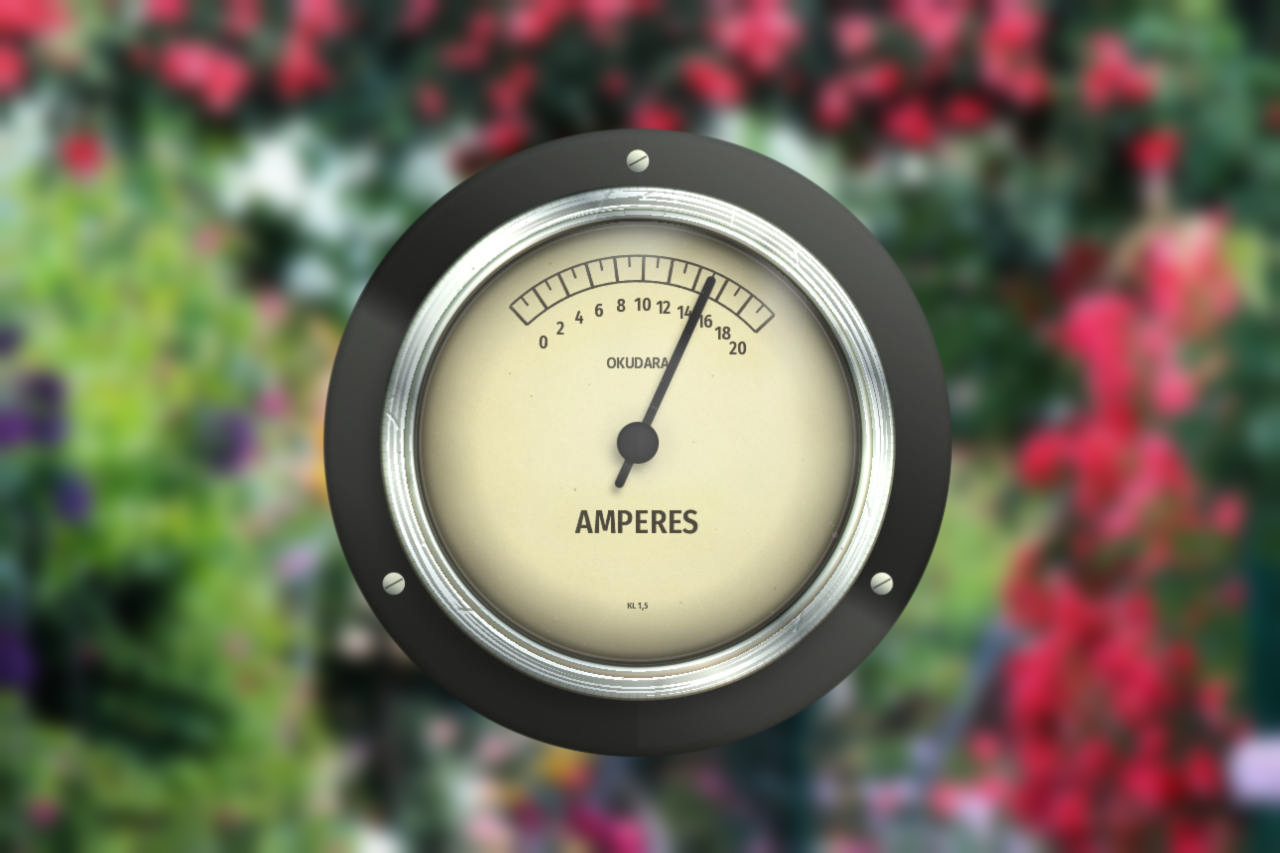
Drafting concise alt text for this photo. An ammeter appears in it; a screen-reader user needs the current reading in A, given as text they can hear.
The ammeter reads 15 A
